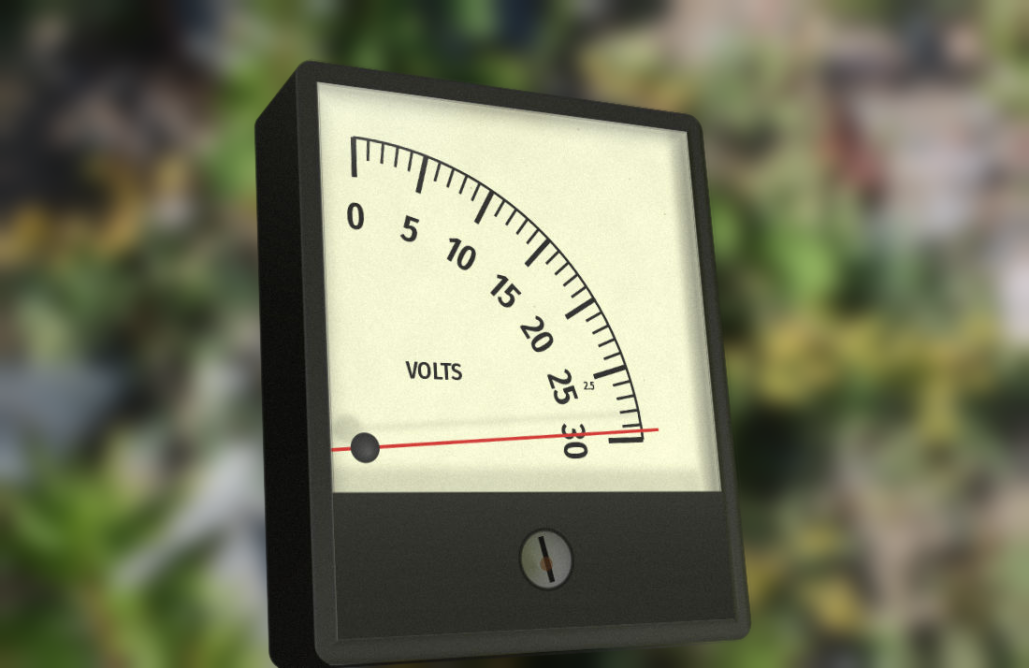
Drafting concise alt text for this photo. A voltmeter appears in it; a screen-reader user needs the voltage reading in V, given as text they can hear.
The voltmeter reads 29.5 V
